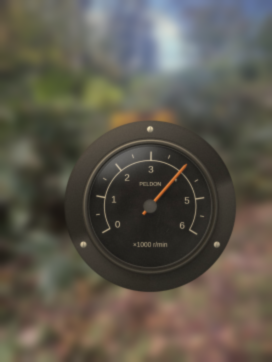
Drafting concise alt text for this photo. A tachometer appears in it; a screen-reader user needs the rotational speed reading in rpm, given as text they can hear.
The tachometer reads 4000 rpm
